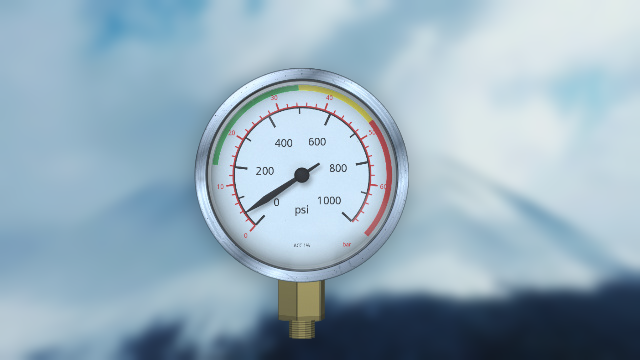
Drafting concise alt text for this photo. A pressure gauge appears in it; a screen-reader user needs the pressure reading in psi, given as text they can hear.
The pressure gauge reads 50 psi
